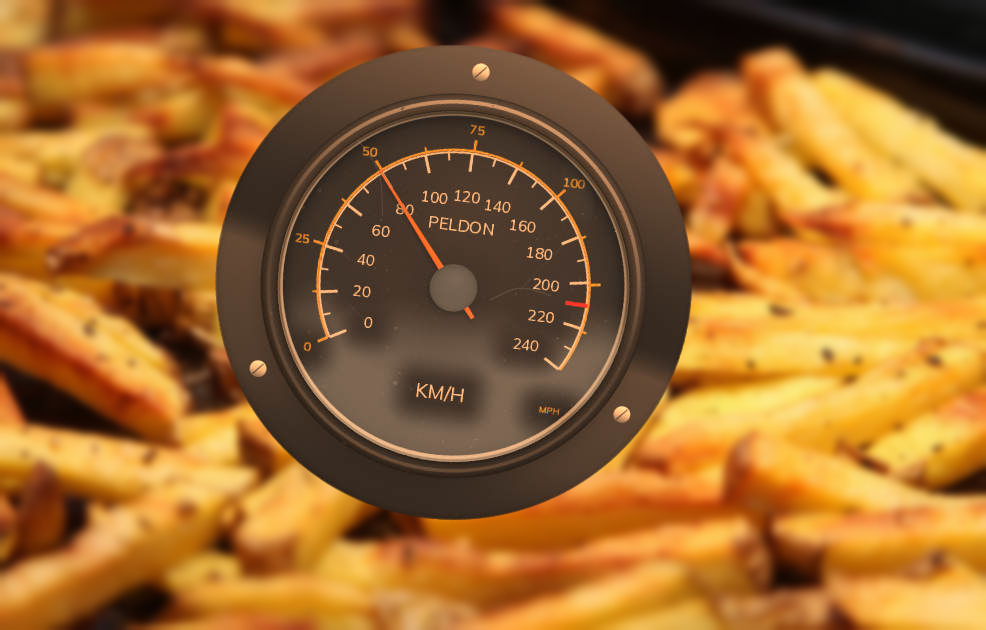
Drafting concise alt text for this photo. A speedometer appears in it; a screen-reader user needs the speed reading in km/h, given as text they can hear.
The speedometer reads 80 km/h
